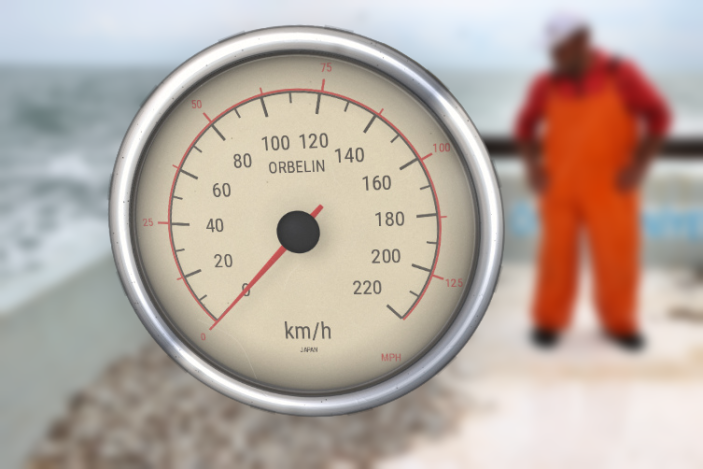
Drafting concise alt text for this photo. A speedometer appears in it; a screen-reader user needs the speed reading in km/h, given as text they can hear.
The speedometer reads 0 km/h
